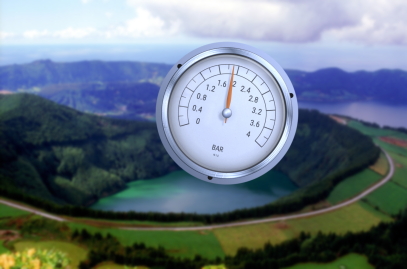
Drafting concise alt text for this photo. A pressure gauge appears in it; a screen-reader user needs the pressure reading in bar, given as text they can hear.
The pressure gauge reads 1.9 bar
